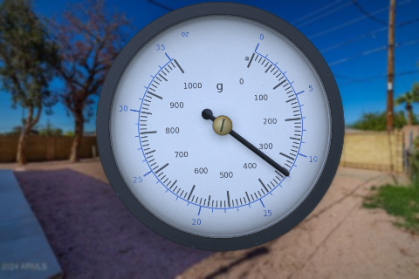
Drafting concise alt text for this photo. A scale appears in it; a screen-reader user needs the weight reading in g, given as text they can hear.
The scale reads 340 g
